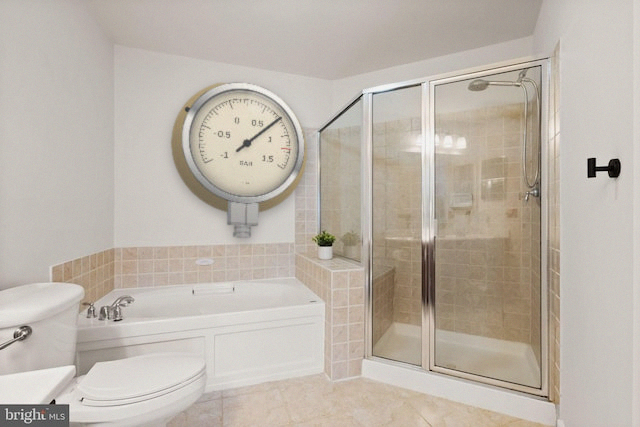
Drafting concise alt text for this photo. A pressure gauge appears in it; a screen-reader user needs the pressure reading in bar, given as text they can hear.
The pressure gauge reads 0.75 bar
